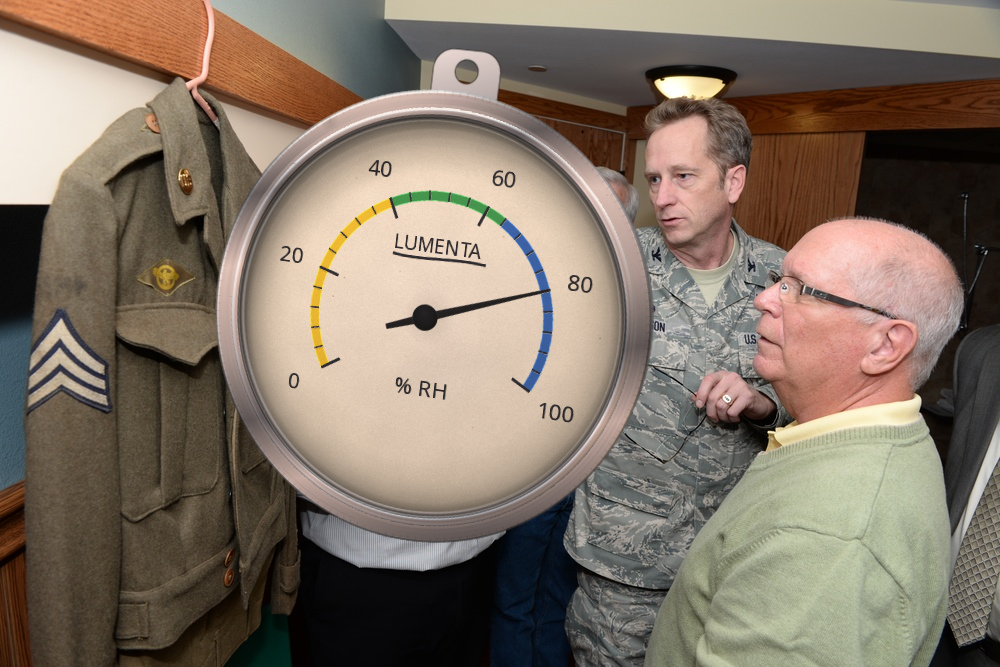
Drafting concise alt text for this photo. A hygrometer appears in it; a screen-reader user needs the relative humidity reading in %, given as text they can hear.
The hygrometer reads 80 %
